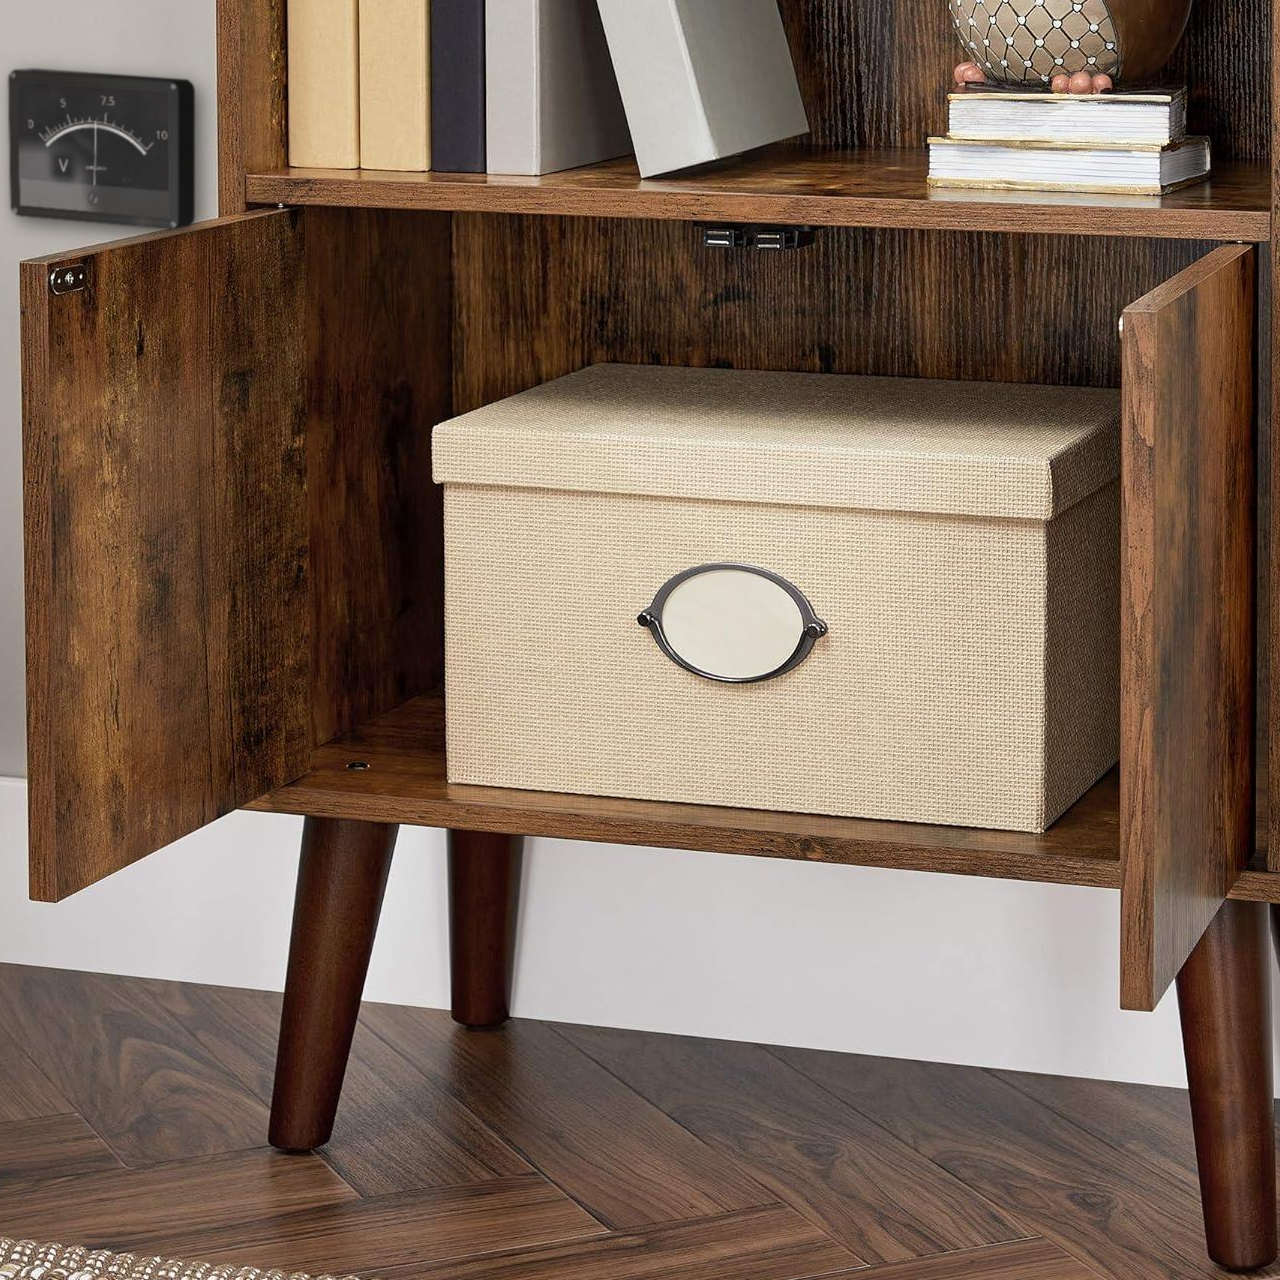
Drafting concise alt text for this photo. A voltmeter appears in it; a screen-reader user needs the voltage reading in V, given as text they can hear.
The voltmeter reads 7 V
